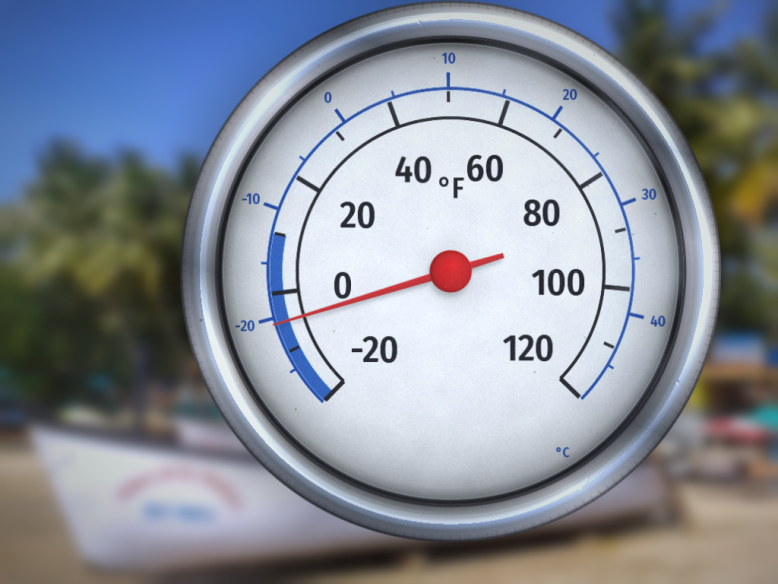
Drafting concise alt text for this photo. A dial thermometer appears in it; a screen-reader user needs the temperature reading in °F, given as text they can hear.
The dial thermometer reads -5 °F
